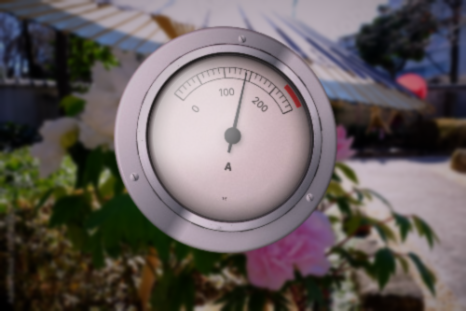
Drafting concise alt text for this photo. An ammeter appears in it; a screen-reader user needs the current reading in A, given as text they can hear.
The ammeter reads 140 A
